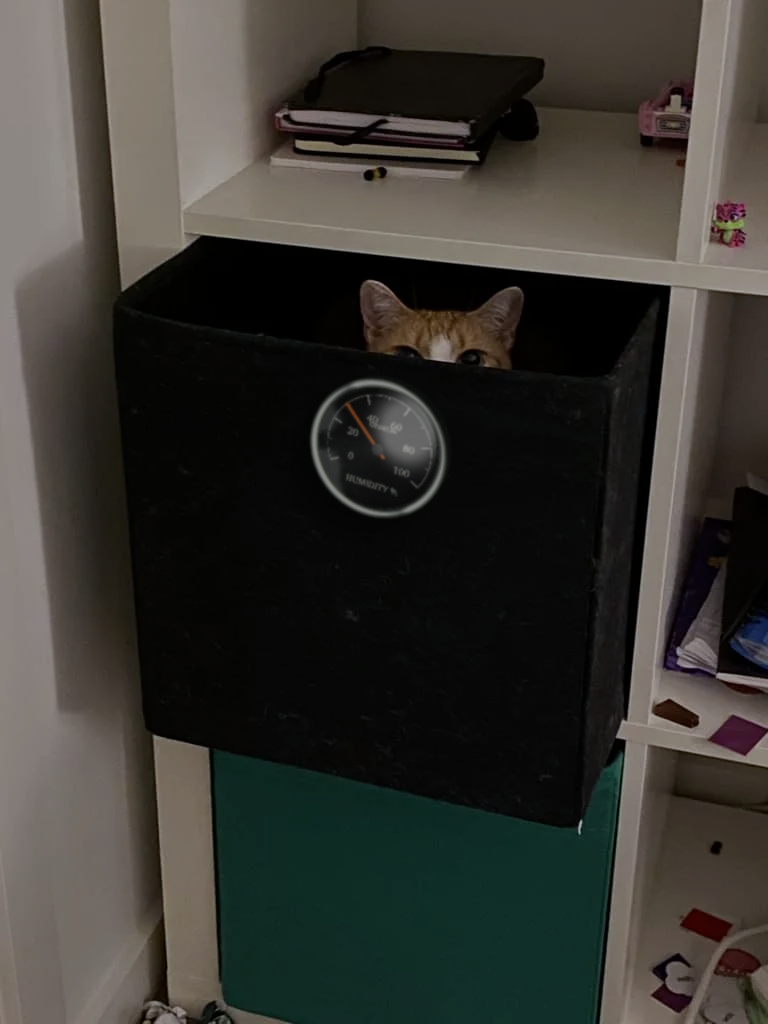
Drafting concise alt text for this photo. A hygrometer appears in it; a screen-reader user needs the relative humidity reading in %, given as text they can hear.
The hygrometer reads 30 %
